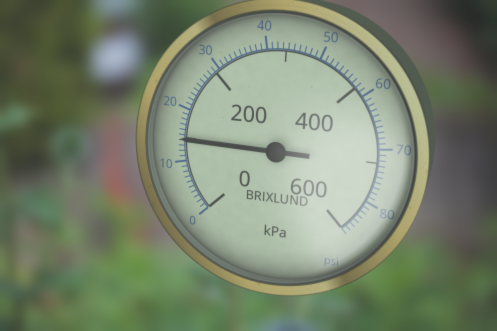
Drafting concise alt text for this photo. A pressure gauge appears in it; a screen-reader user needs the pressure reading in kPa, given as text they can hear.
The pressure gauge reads 100 kPa
